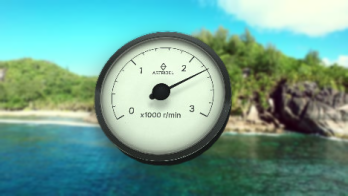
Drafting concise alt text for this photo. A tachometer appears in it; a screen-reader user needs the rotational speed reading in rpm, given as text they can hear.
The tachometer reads 2300 rpm
